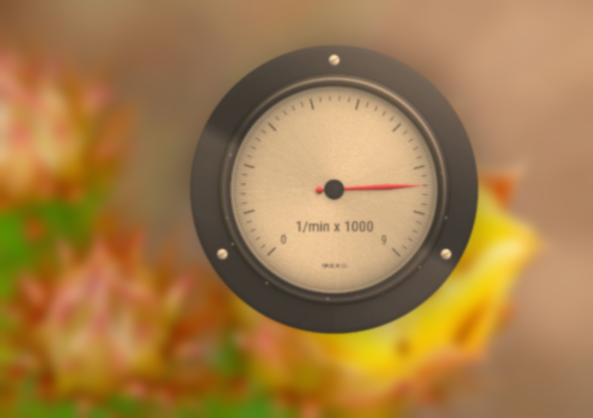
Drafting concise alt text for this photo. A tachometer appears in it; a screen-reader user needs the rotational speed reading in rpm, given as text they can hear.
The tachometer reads 7400 rpm
